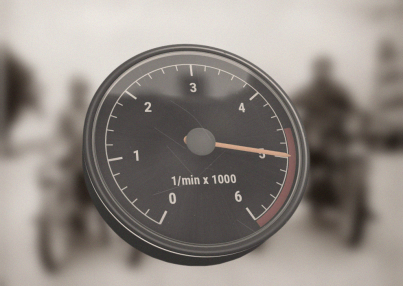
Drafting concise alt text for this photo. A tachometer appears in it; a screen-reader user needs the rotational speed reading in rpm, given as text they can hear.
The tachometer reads 5000 rpm
